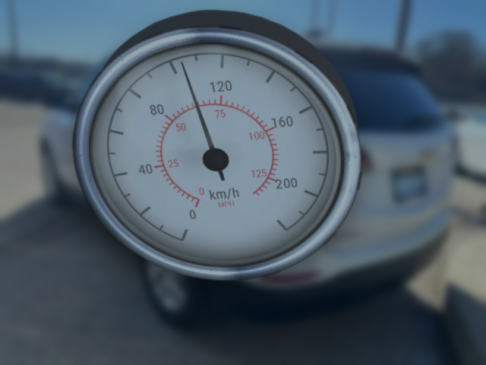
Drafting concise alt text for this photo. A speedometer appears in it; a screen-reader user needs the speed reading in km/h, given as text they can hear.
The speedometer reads 105 km/h
